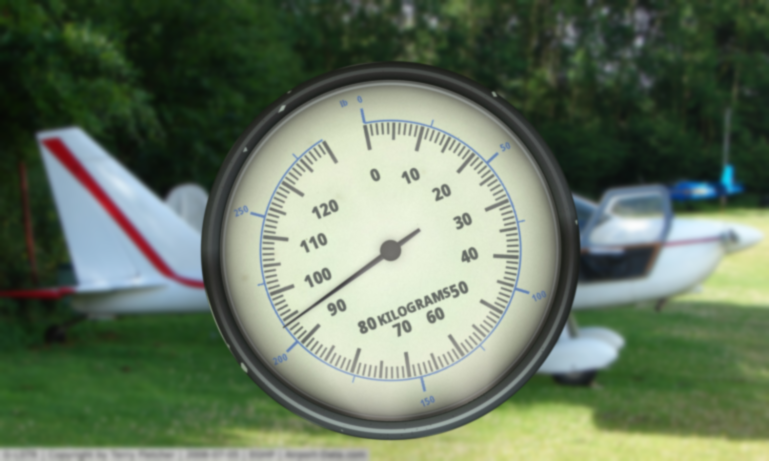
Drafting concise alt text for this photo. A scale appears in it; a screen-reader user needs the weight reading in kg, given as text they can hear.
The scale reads 94 kg
